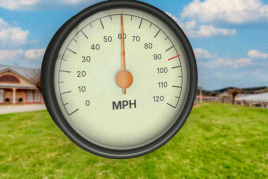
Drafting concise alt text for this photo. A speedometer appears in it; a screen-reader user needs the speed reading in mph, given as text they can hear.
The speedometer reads 60 mph
